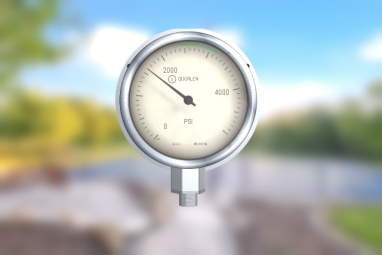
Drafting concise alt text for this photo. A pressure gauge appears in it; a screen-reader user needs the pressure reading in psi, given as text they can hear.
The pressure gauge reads 1600 psi
